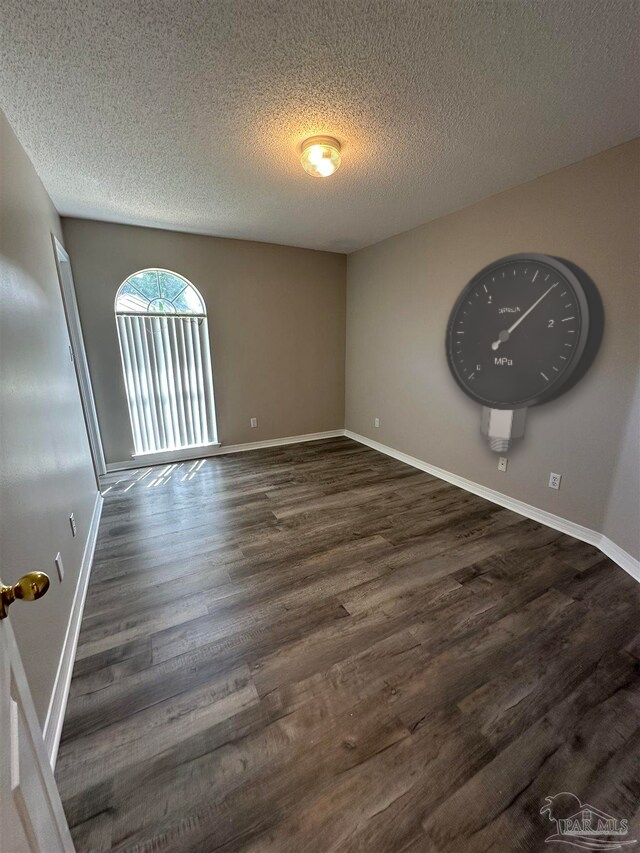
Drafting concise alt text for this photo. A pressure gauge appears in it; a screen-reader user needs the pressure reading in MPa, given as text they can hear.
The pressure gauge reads 1.7 MPa
